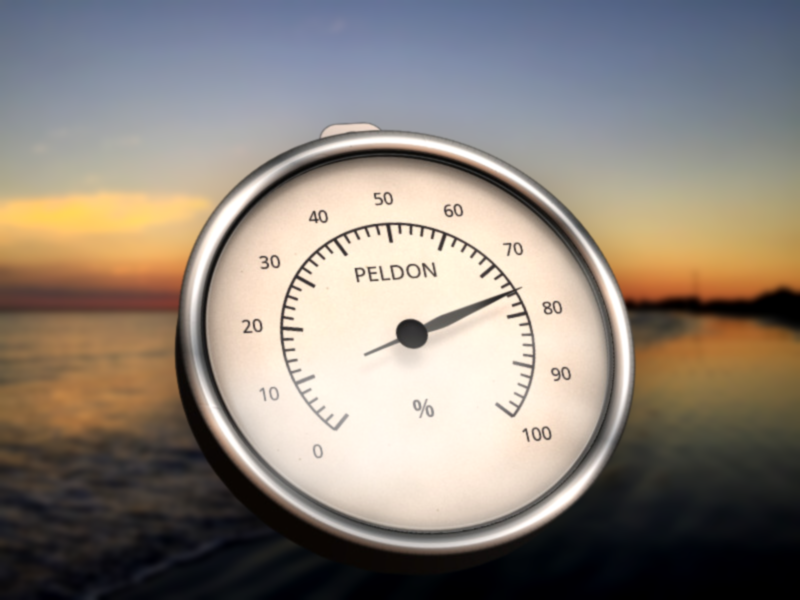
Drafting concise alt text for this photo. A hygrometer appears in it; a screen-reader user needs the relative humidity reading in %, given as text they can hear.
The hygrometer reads 76 %
